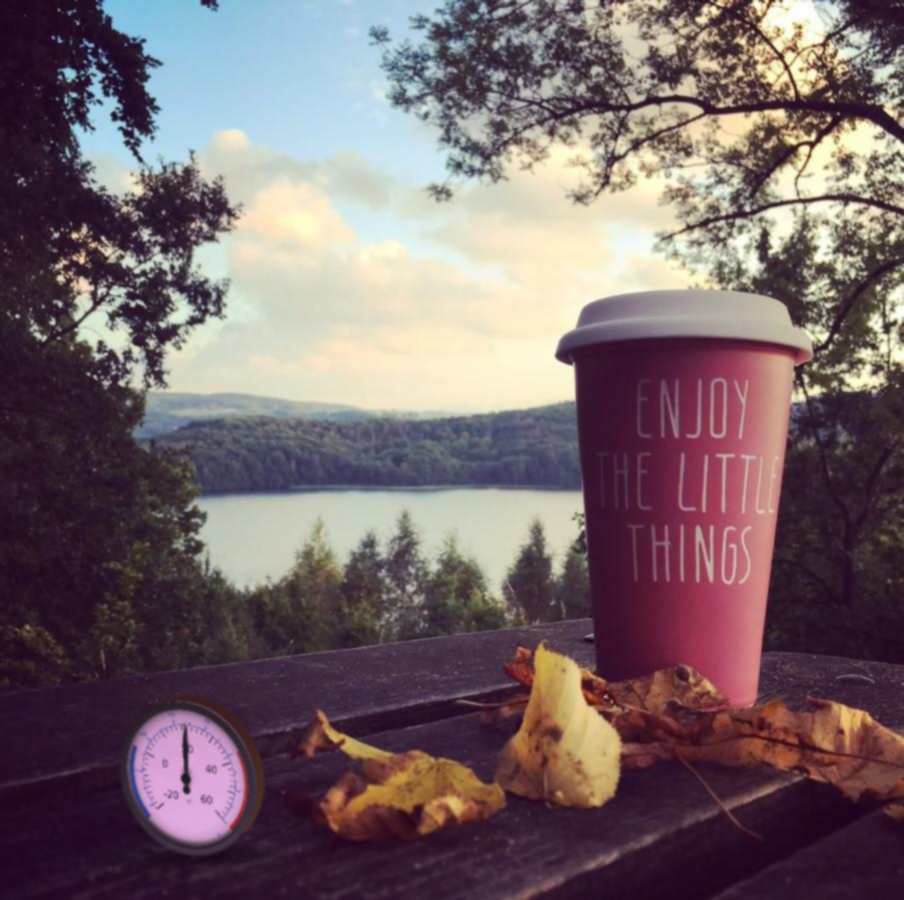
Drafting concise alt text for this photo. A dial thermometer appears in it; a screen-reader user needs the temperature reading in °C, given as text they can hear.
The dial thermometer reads 20 °C
